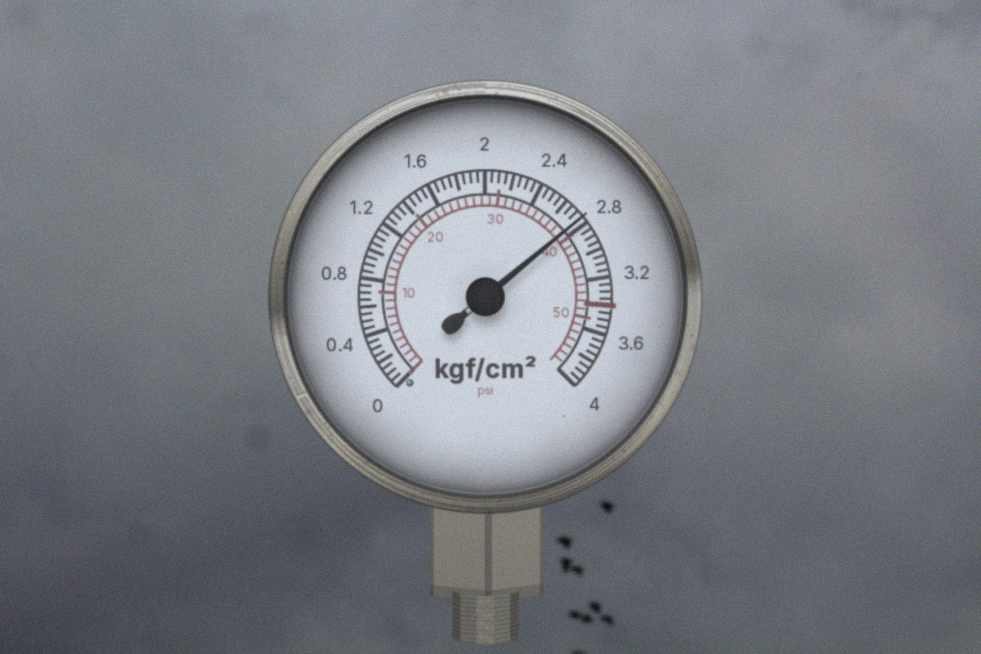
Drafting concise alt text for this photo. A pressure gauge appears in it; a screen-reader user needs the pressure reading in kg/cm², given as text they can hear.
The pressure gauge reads 2.75 kg/cm²
